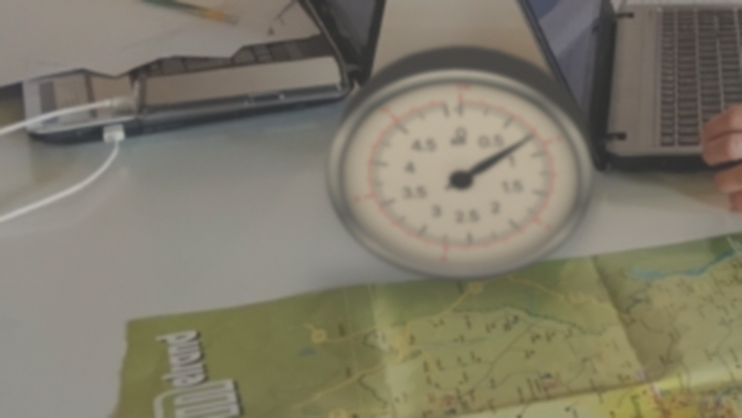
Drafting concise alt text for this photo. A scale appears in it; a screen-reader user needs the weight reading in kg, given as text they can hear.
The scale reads 0.75 kg
